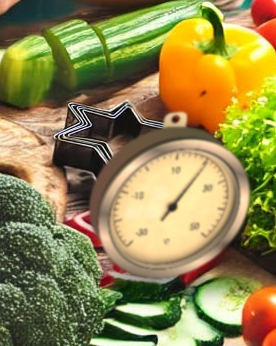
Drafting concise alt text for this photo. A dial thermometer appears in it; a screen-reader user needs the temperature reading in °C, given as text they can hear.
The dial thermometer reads 20 °C
